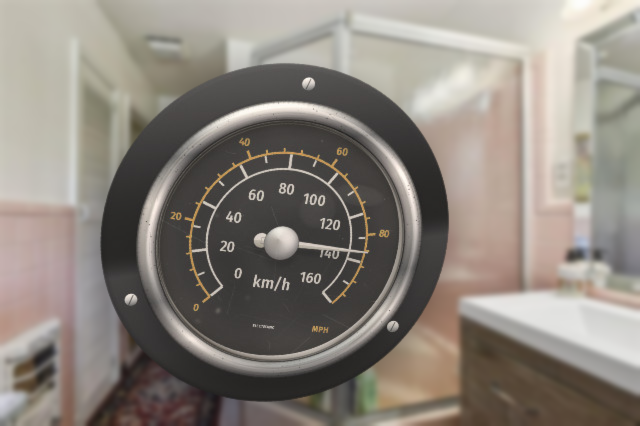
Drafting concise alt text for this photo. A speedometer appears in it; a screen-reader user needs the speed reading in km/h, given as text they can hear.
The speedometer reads 135 km/h
